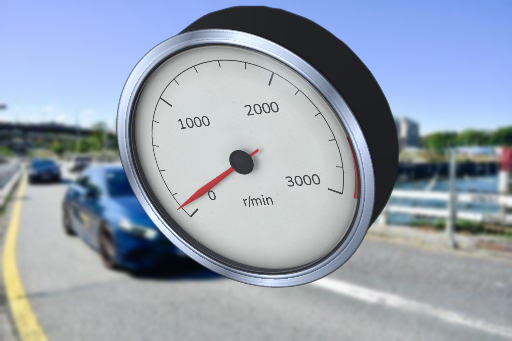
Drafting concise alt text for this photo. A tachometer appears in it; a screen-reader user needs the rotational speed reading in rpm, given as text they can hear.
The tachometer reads 100 rpm
